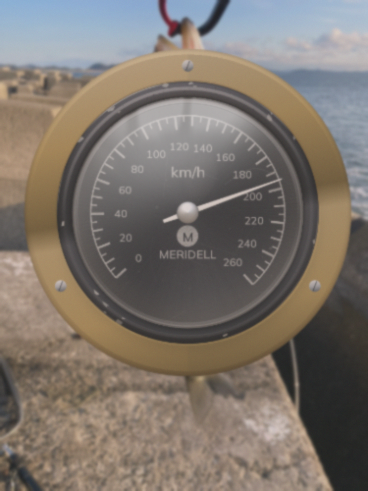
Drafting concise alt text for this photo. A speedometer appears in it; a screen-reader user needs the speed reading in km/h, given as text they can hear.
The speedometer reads 195 km/h
